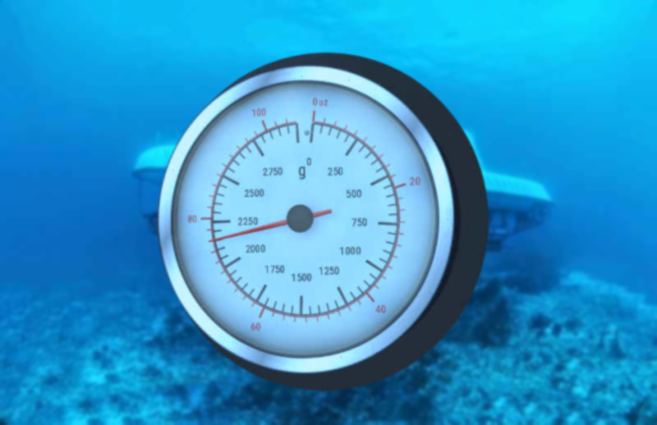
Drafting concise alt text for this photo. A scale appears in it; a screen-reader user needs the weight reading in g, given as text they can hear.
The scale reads 2150 g
